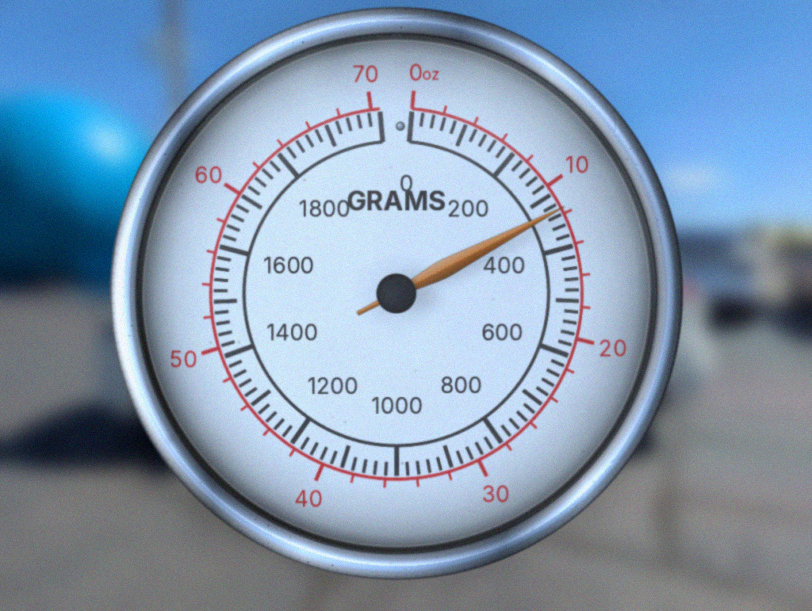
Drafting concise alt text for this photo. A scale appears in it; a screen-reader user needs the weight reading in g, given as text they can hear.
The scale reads 330 g
